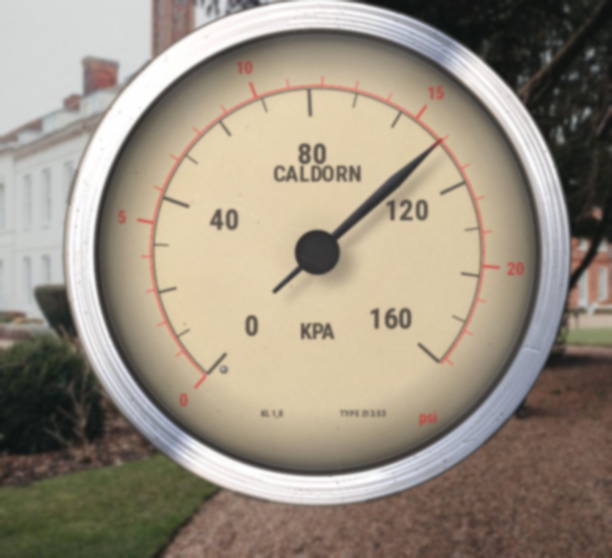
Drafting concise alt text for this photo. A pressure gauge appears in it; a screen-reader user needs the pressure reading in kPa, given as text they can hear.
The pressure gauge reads 110 kPa
